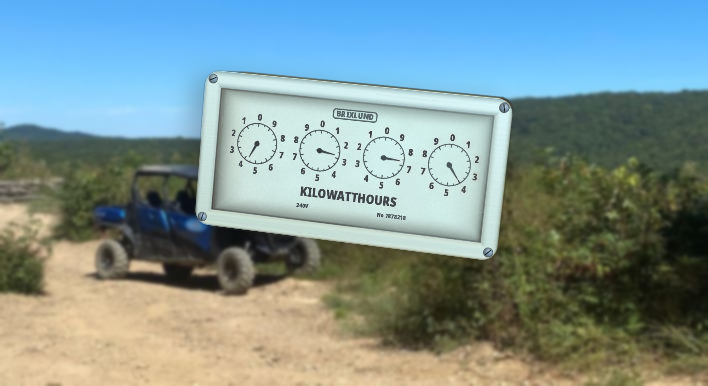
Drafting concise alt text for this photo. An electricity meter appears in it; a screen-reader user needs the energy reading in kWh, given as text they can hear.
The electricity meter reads 4274 kWh
